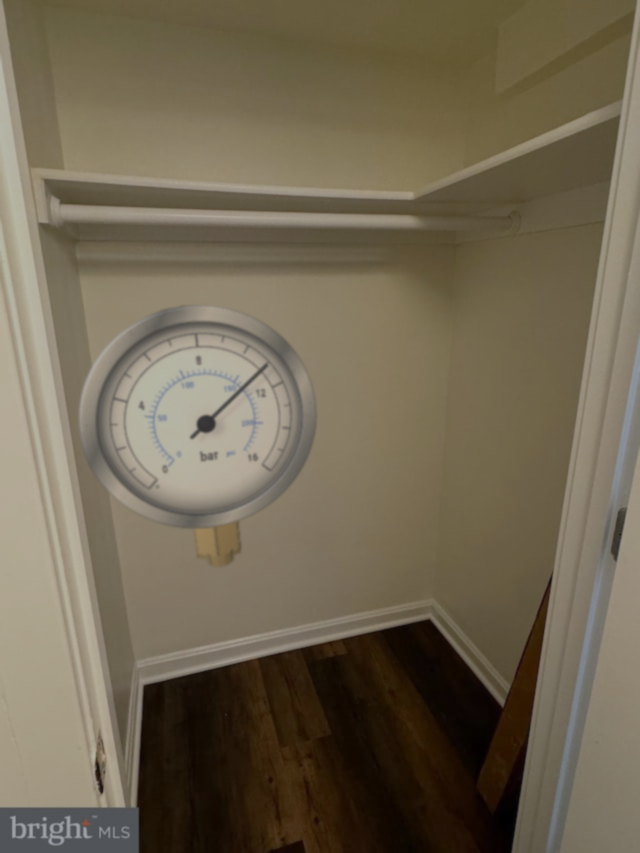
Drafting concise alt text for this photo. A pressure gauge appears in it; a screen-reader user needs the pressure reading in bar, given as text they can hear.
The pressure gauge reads 11 bar
